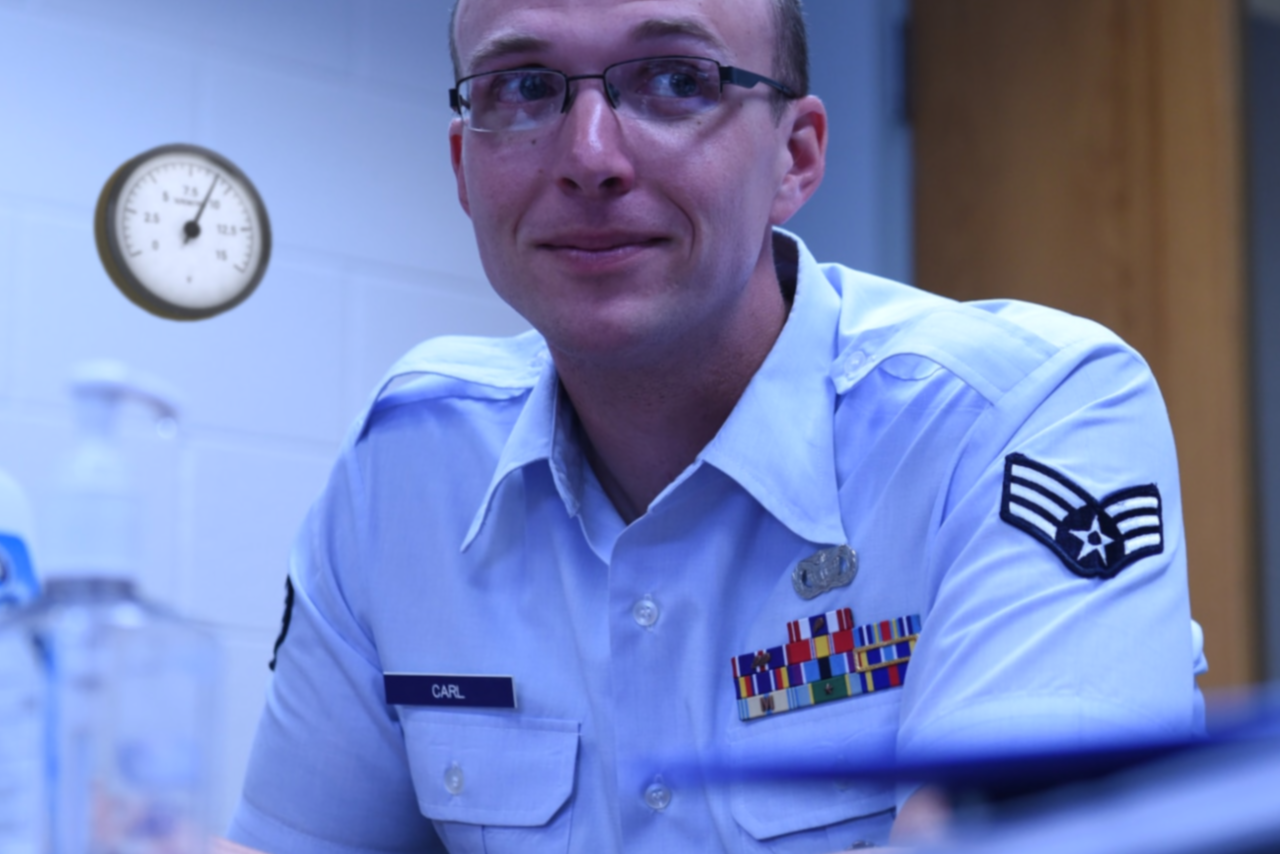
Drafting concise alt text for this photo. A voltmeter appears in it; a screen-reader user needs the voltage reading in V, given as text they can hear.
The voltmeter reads 9 V
